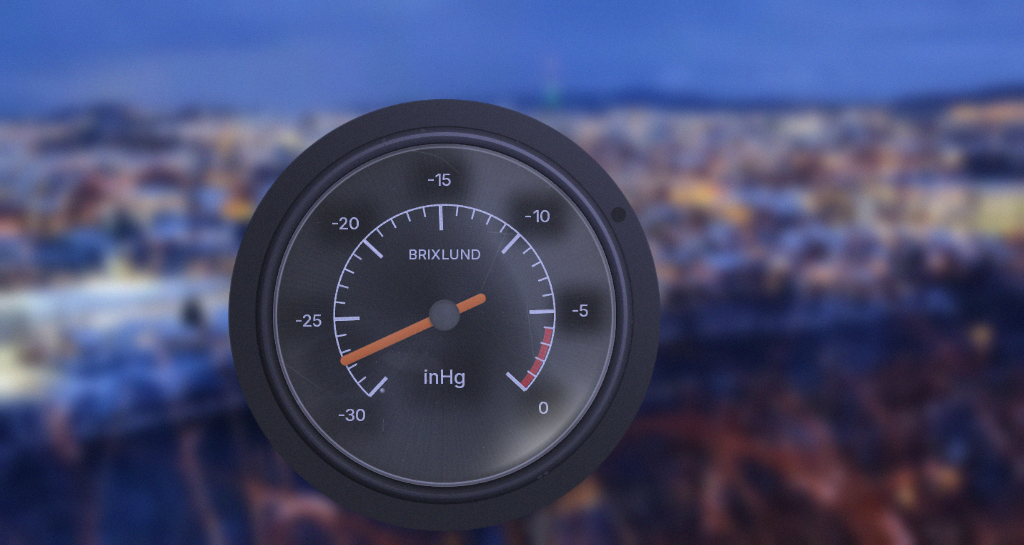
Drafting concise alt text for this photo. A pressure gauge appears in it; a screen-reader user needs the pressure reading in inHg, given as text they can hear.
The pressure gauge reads -27.5 inHg
